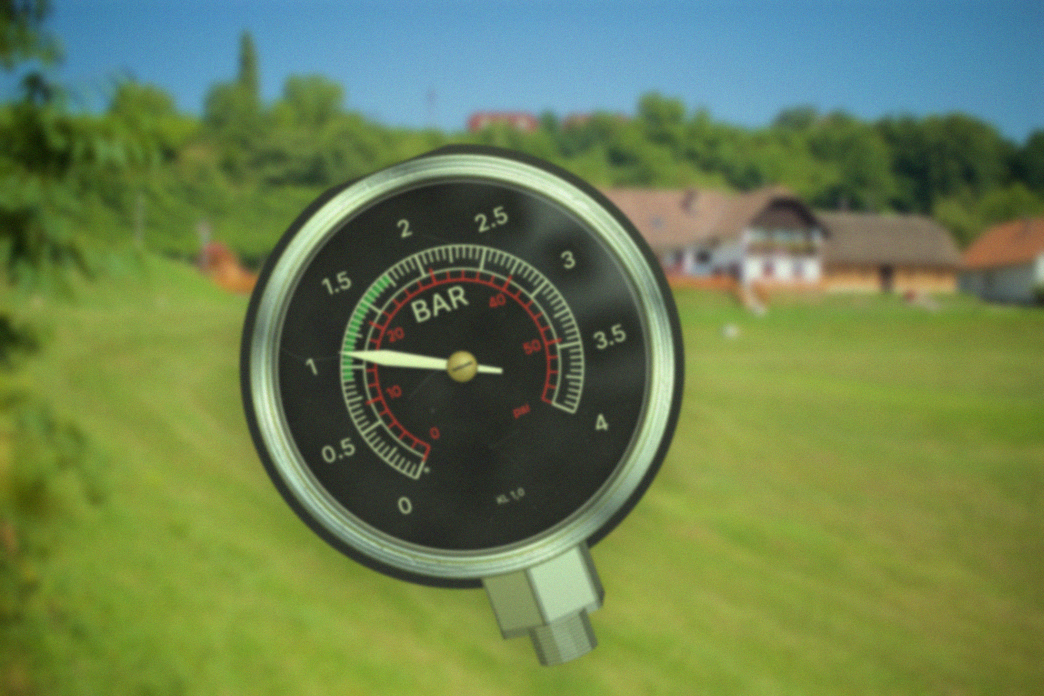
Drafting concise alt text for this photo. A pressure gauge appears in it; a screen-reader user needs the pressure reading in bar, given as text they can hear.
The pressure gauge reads 1.1 bar
